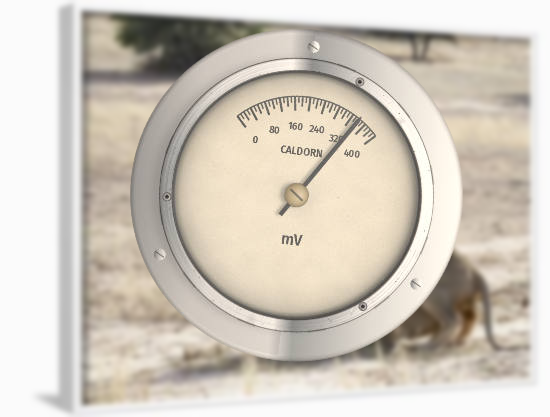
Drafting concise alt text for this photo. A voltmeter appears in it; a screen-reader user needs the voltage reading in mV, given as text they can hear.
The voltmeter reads 340 mV
